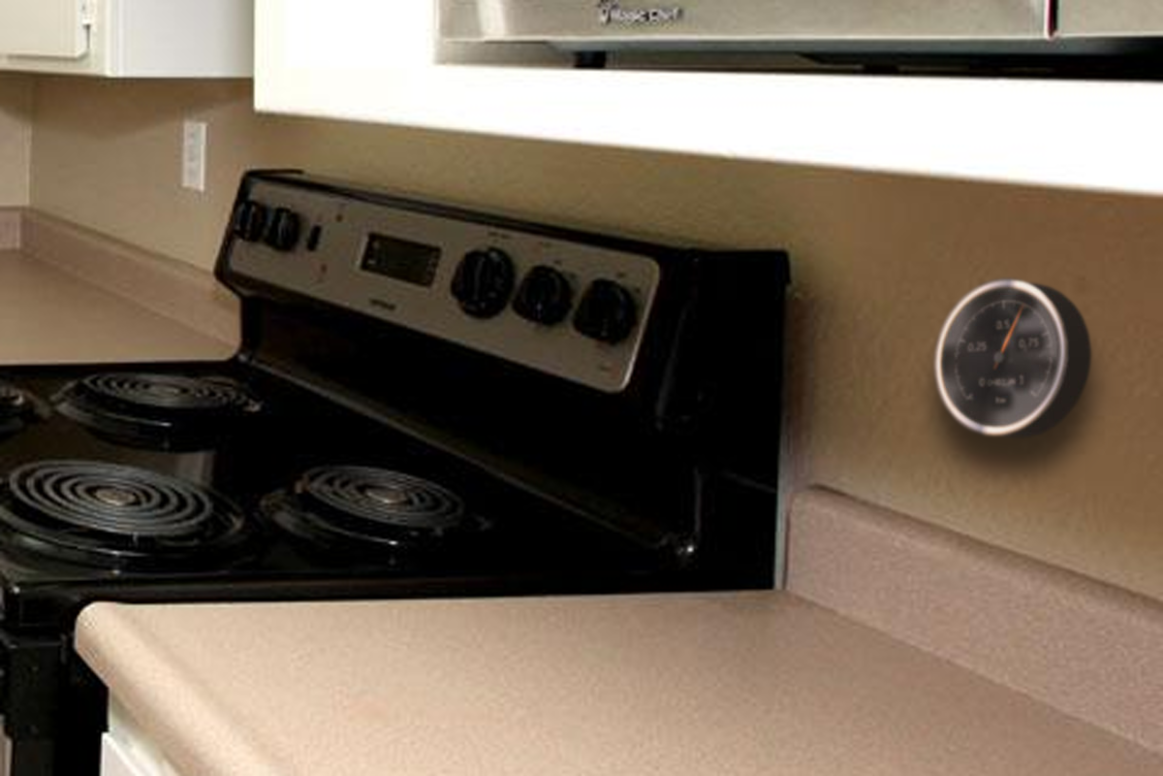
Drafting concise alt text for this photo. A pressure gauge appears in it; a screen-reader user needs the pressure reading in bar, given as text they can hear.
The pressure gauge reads 0.6 bar
